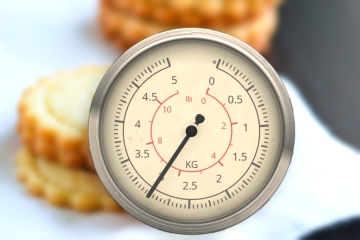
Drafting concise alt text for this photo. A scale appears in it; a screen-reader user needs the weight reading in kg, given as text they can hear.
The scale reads 3 kg
